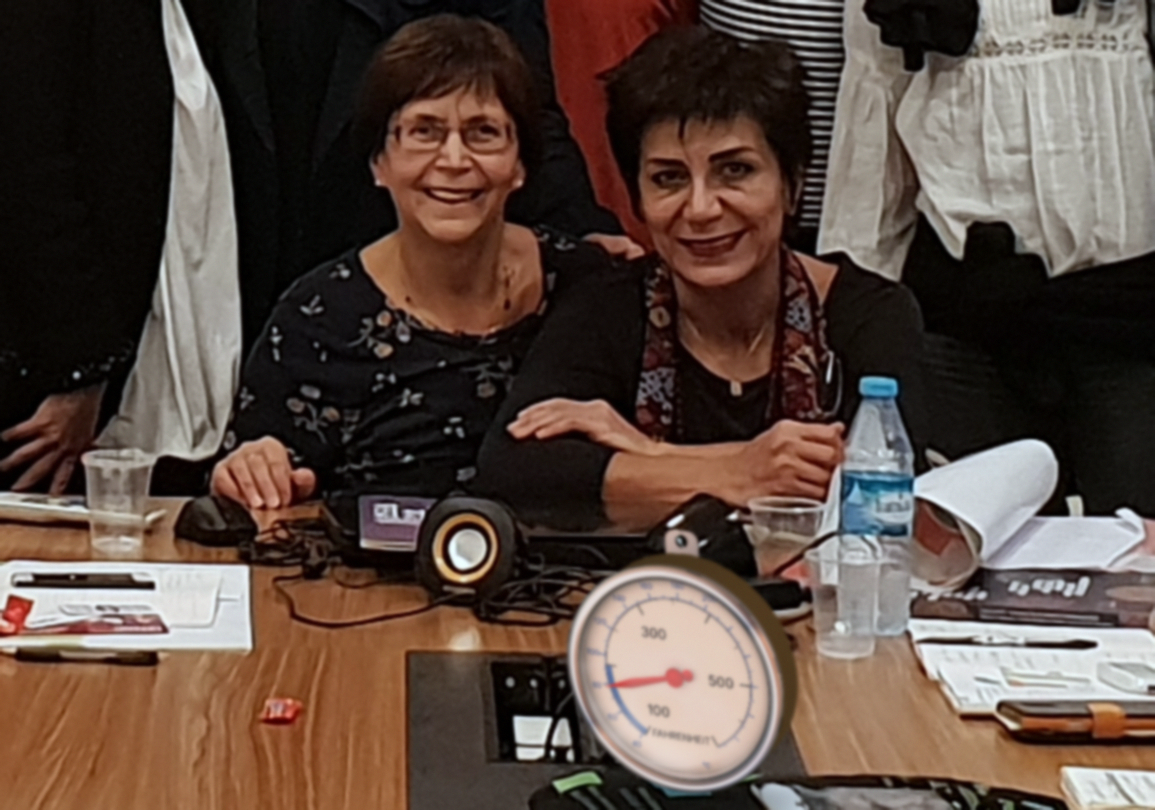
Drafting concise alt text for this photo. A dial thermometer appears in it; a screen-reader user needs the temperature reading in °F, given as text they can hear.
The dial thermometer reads 175 °F
